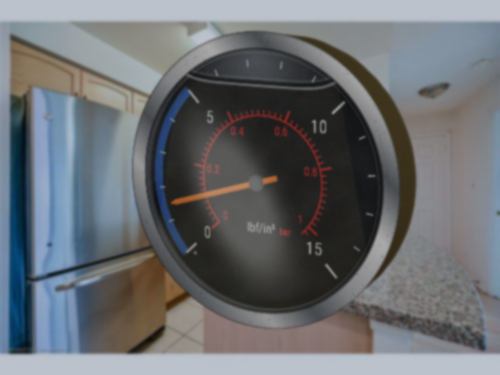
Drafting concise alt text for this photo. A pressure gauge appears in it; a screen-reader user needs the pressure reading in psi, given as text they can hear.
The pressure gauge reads 1.5 psi
